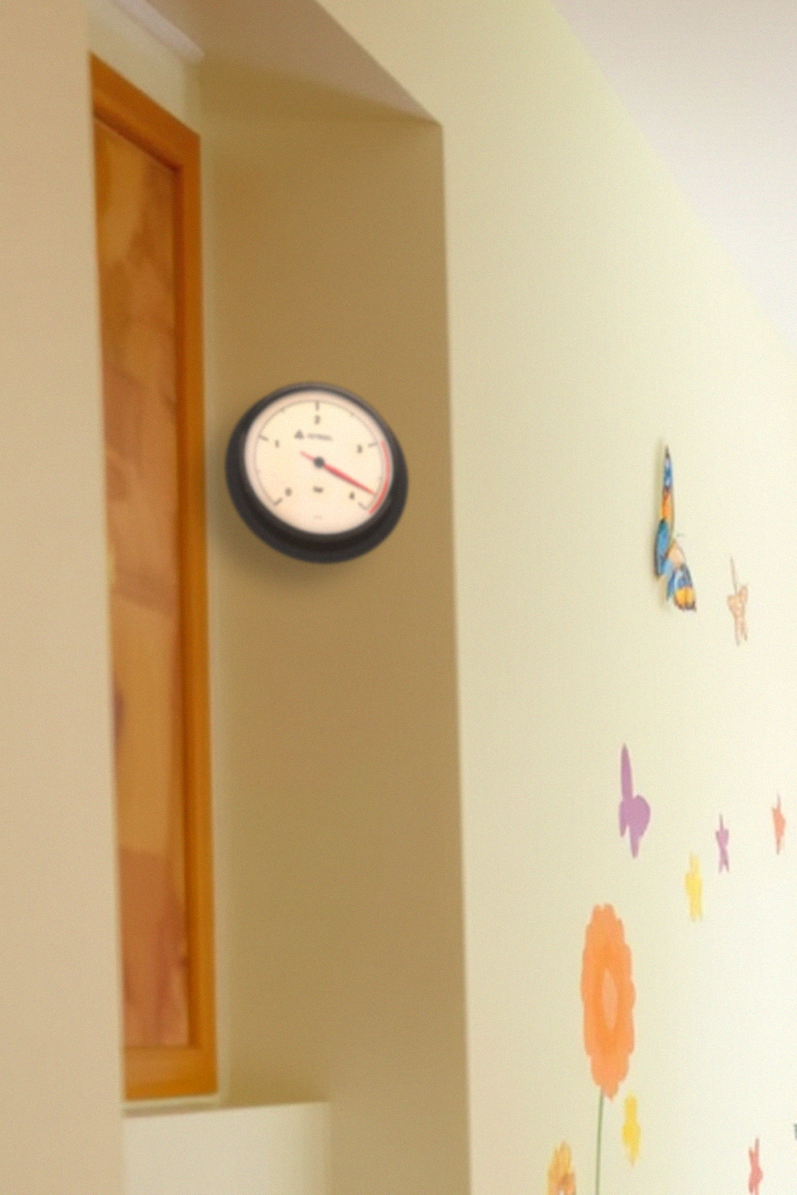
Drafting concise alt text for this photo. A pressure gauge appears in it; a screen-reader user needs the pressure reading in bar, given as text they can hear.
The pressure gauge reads 3.75 bar
